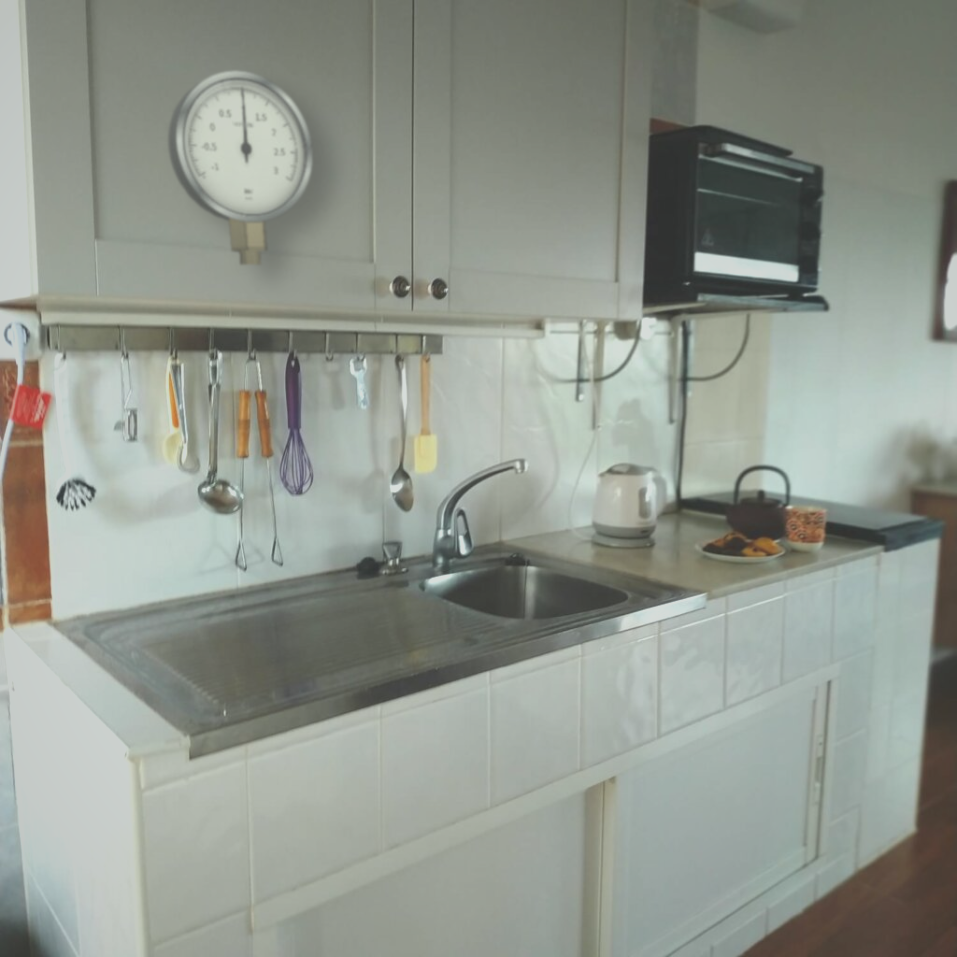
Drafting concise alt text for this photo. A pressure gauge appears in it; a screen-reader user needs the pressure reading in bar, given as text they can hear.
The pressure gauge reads 1 bar
